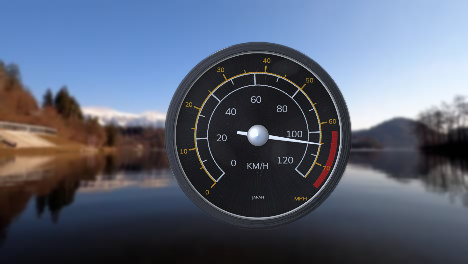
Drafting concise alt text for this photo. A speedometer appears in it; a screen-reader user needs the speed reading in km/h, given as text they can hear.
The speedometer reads 105 km/h
